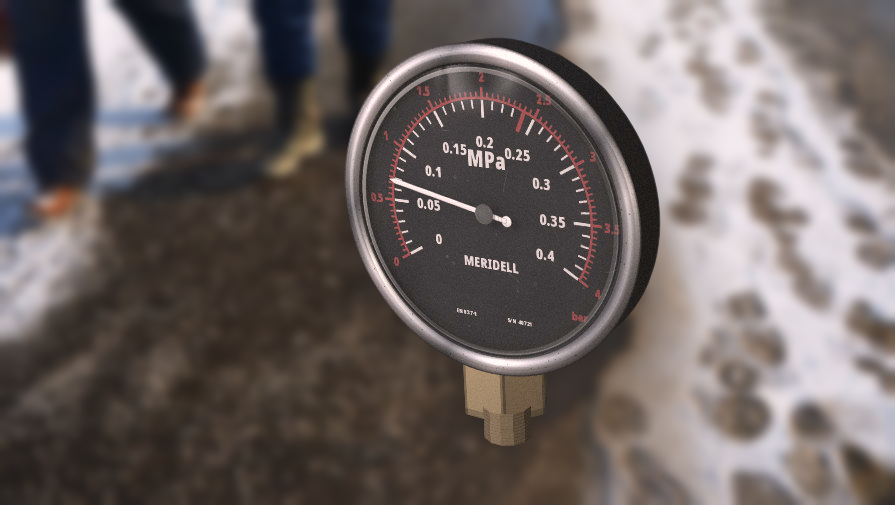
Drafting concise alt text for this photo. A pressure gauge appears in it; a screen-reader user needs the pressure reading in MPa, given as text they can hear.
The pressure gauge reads 0.07 MPa
